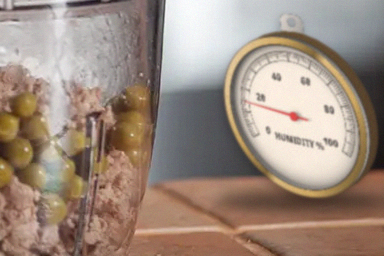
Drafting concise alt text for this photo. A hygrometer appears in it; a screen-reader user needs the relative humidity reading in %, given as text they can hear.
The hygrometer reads 15 %
